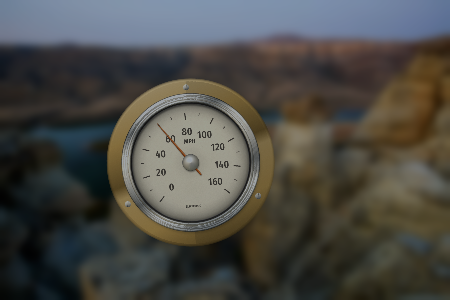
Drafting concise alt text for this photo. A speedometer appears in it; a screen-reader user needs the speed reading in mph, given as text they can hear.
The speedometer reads 60 mph
